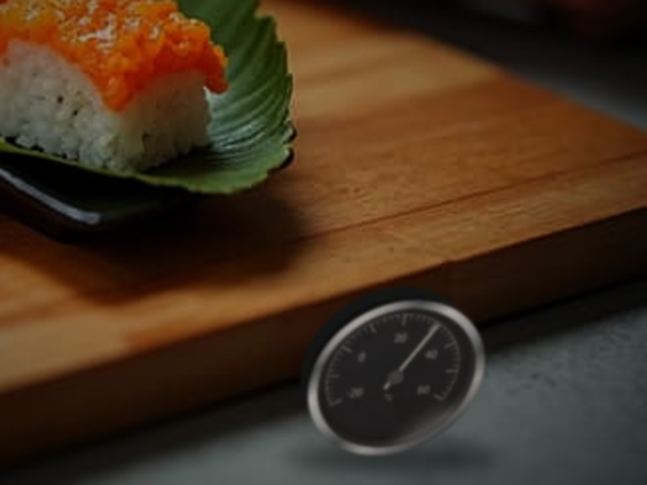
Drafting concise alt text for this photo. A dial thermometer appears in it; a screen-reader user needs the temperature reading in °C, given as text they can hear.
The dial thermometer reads 30 °C
